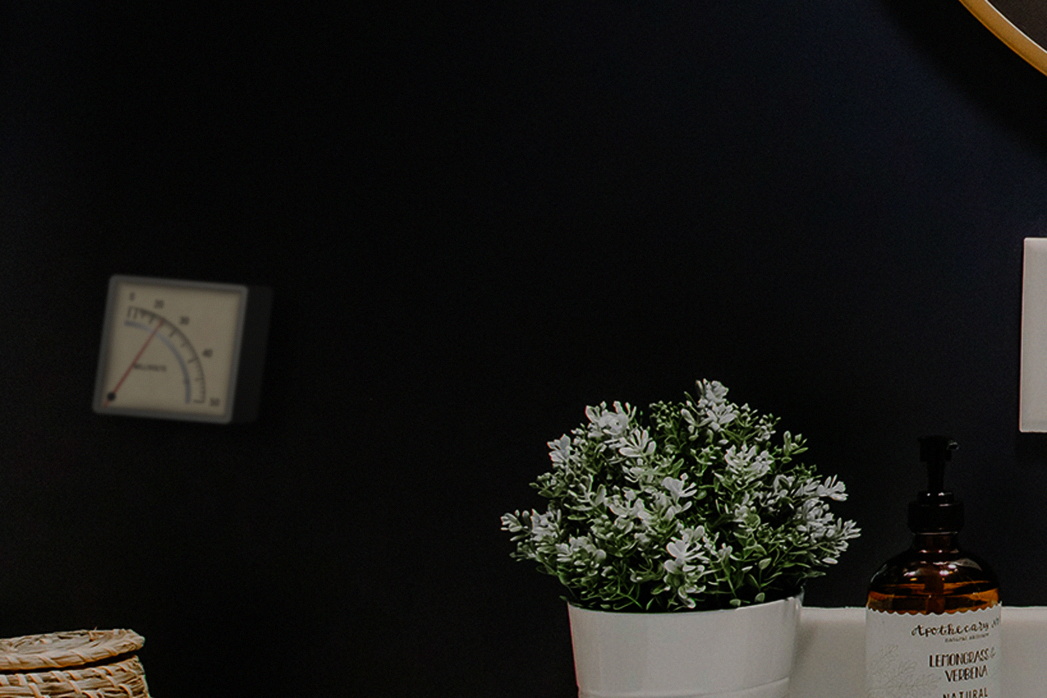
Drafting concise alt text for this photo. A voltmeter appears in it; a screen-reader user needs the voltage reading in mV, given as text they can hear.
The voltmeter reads 25 mV
